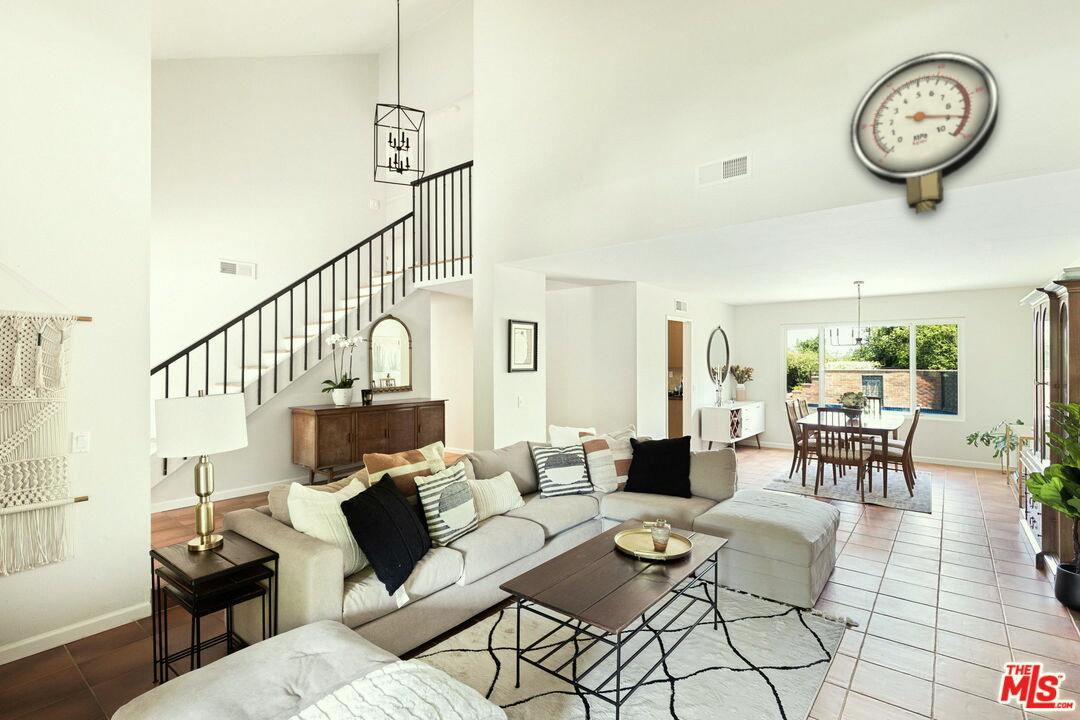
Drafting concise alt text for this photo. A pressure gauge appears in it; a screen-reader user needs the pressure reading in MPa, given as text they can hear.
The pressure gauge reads 9 MPa
